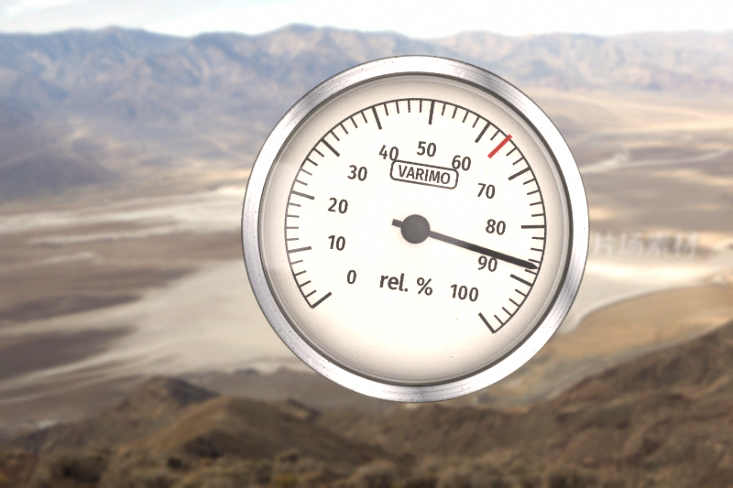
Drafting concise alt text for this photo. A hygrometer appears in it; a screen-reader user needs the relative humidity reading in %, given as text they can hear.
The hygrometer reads 87 %
